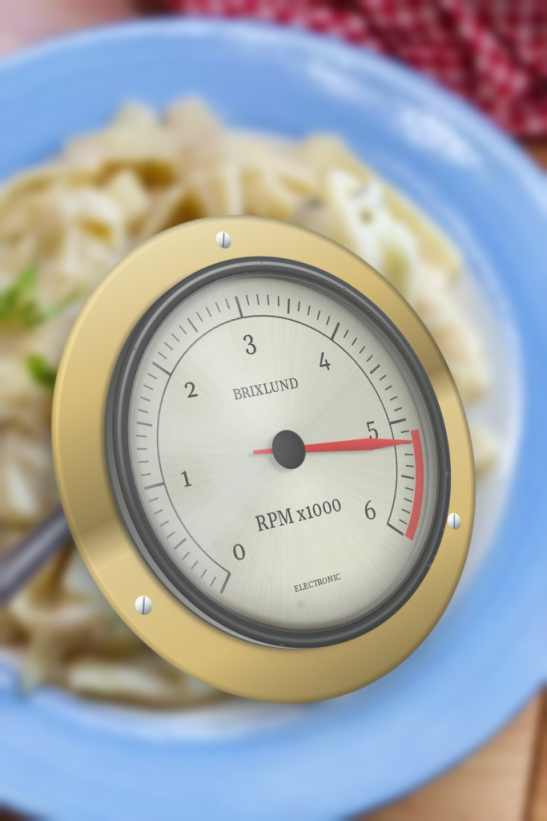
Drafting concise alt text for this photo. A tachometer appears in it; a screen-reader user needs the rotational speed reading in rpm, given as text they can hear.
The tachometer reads 5200 rpm
